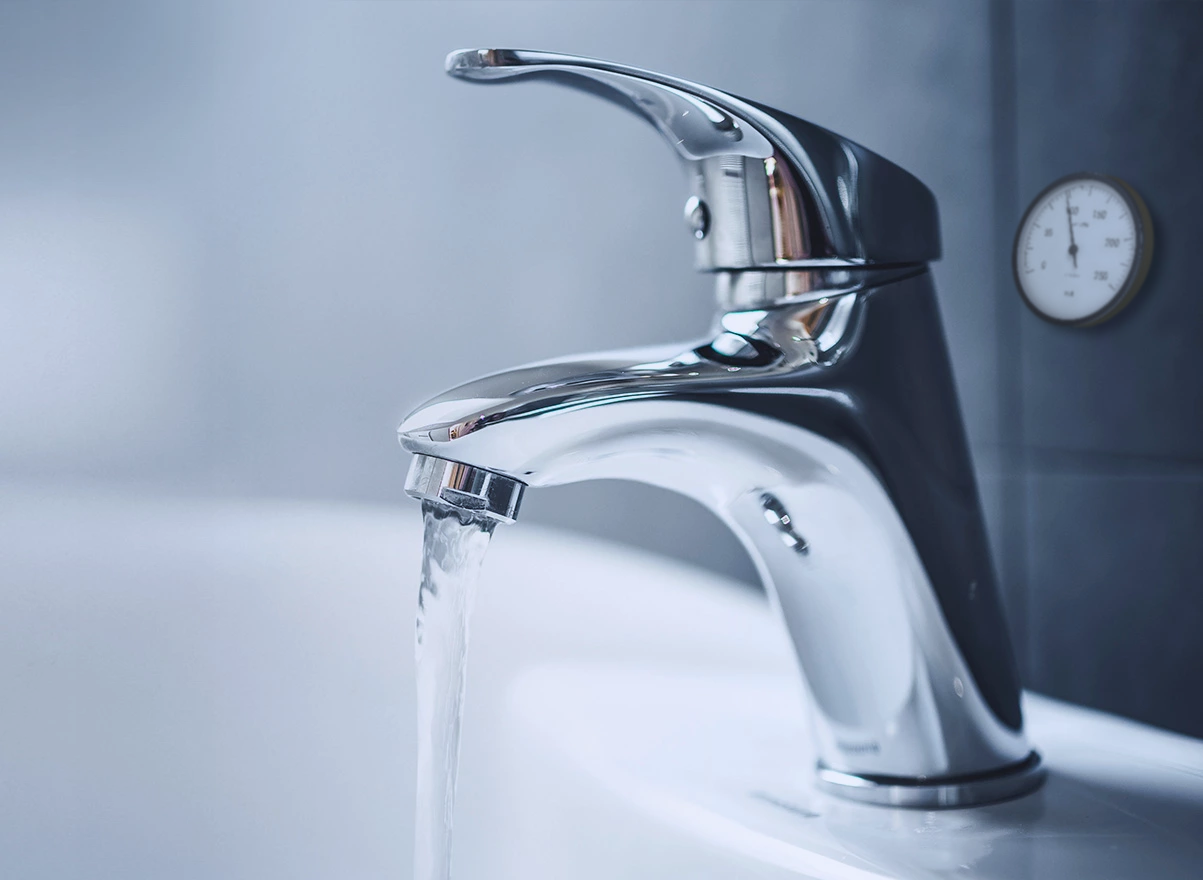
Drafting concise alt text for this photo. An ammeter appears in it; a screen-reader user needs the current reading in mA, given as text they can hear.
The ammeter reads 100 mA
